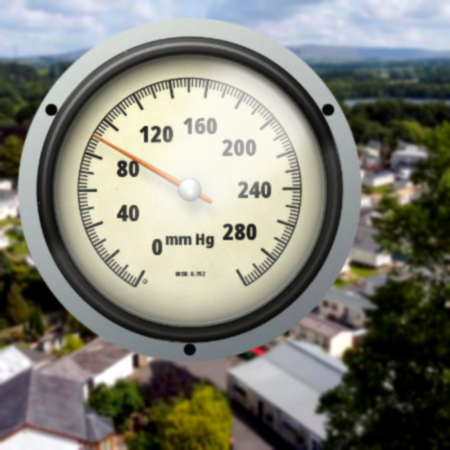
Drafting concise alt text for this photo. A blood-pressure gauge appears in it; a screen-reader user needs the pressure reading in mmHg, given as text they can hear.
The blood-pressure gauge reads 90 mmHg
